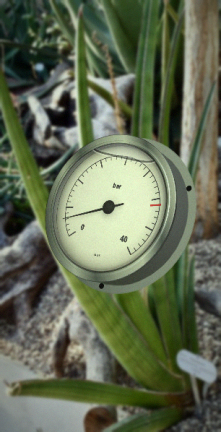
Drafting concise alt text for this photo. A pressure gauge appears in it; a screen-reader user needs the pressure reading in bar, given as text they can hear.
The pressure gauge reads 3 bar
